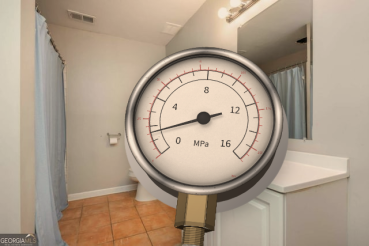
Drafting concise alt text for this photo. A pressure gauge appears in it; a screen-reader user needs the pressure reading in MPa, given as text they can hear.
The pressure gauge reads 1.5 MPa
